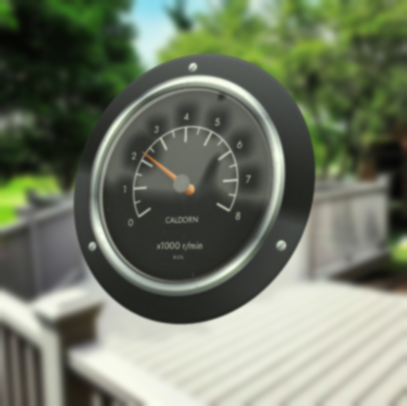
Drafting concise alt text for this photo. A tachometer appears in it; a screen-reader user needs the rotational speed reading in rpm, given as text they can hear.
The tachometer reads 2250 rpm
